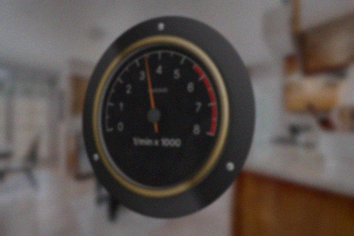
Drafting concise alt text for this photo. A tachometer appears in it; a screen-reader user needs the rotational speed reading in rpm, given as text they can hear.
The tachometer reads 3500 rpm
